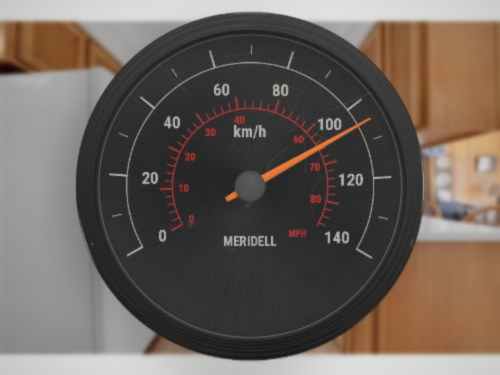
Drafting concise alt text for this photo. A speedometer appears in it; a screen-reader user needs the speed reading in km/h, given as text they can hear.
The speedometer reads 105 km/h
